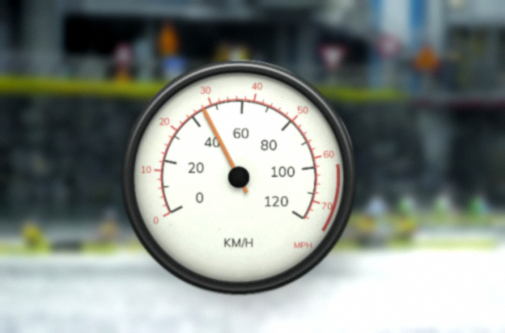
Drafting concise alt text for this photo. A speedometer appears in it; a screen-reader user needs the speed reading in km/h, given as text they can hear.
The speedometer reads 45 km/h
